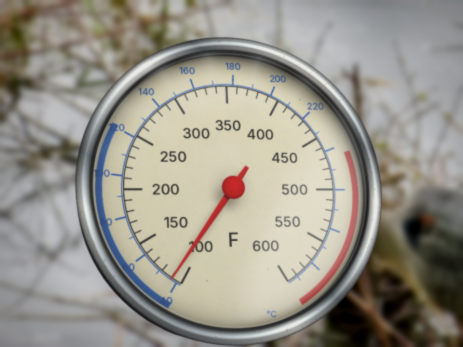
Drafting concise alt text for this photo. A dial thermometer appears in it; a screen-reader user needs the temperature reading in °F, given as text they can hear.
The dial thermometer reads 110 °F
